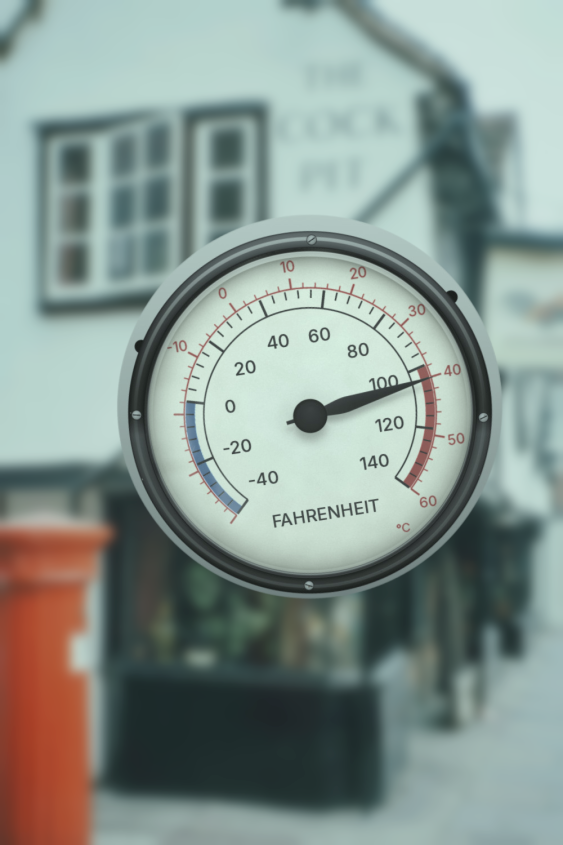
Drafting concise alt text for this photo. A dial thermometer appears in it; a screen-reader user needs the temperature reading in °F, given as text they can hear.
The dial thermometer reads 104 °F
